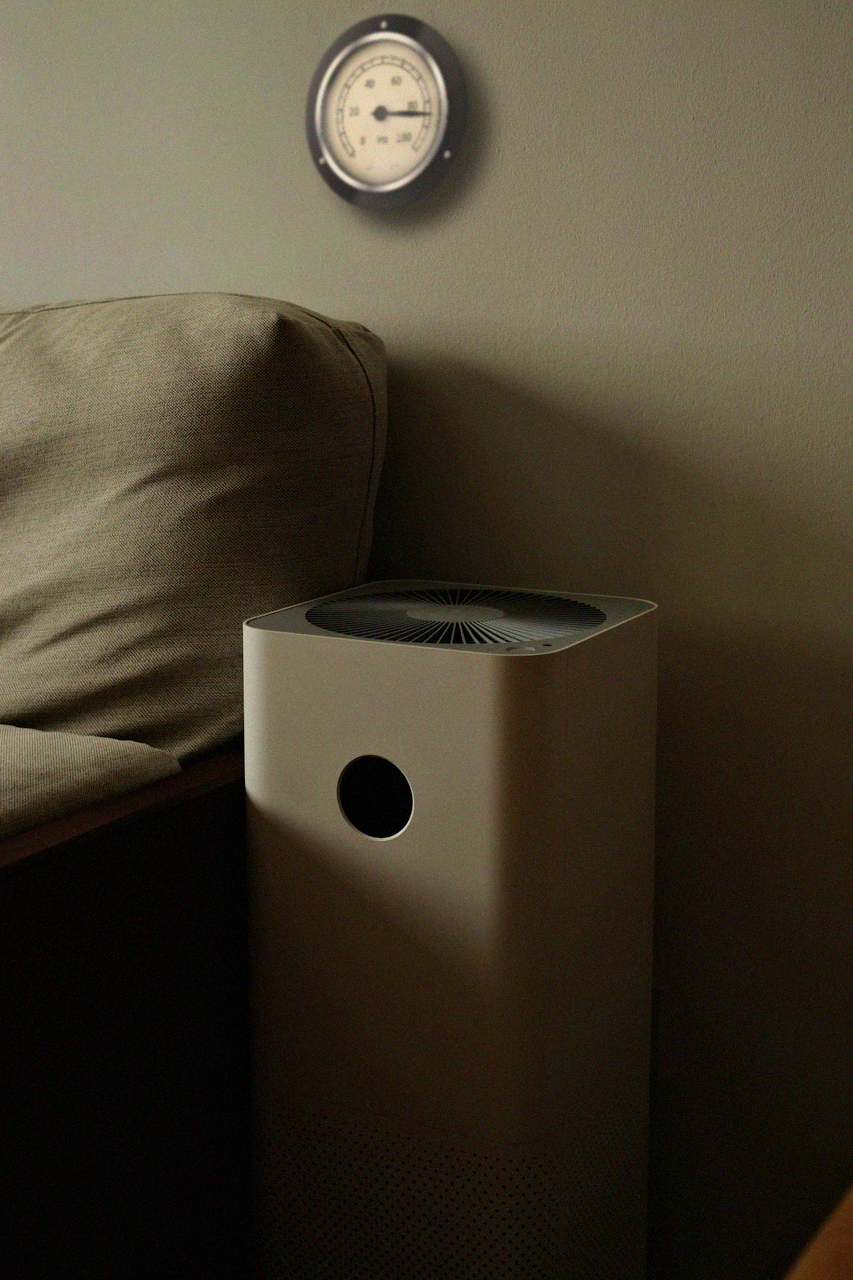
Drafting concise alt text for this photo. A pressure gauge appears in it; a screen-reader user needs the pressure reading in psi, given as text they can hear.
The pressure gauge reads 85 psi
